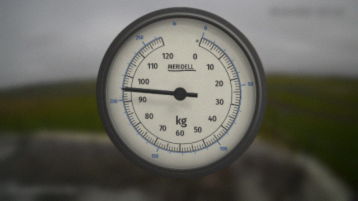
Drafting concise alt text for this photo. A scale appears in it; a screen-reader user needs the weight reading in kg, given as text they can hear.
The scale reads 95 kg
